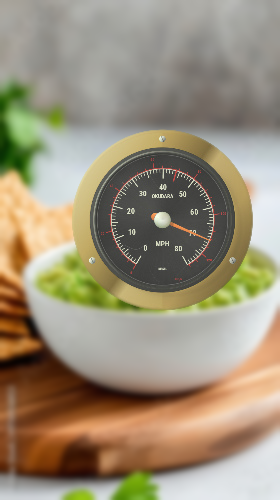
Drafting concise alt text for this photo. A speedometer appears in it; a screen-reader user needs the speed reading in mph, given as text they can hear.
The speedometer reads 70 mph
